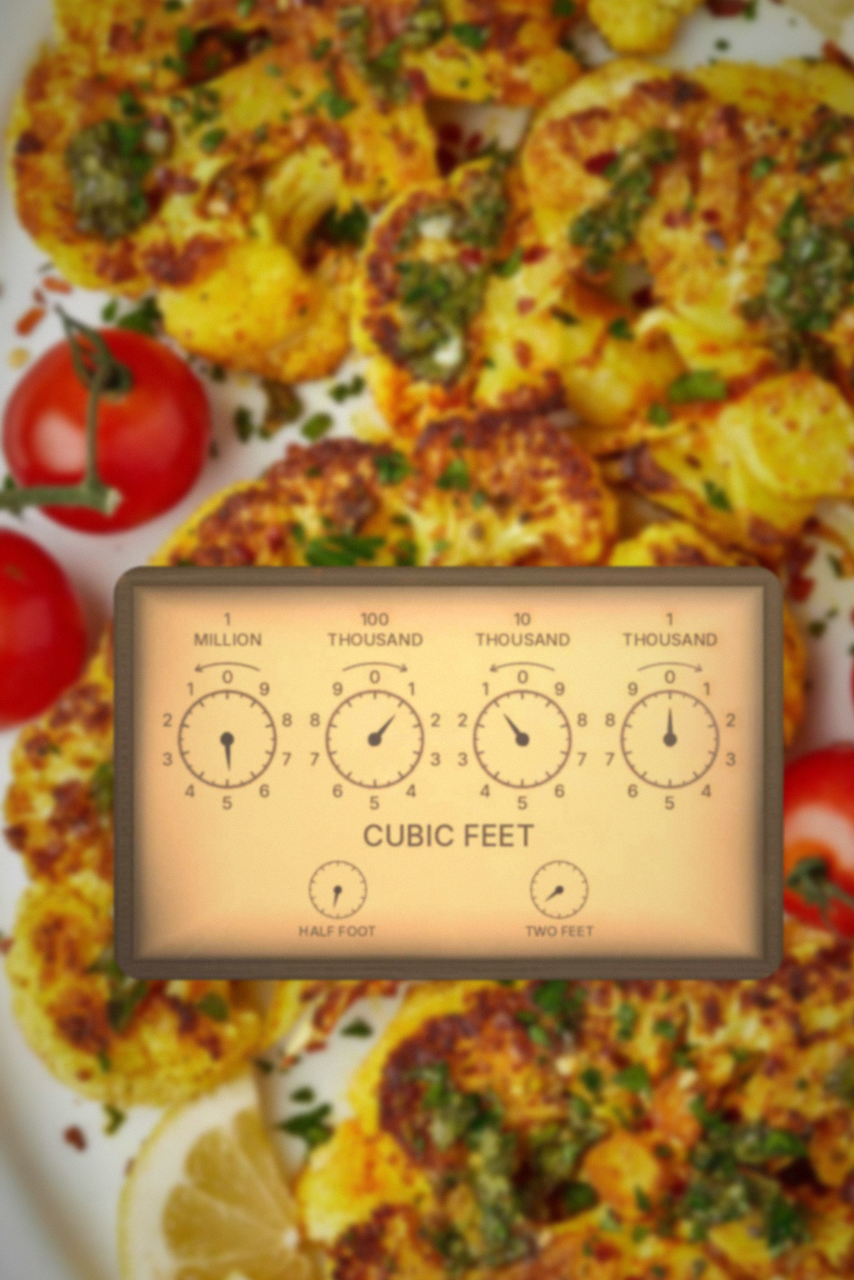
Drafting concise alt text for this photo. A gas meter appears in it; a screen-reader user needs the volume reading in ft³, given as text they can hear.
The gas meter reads 511000 ft³
